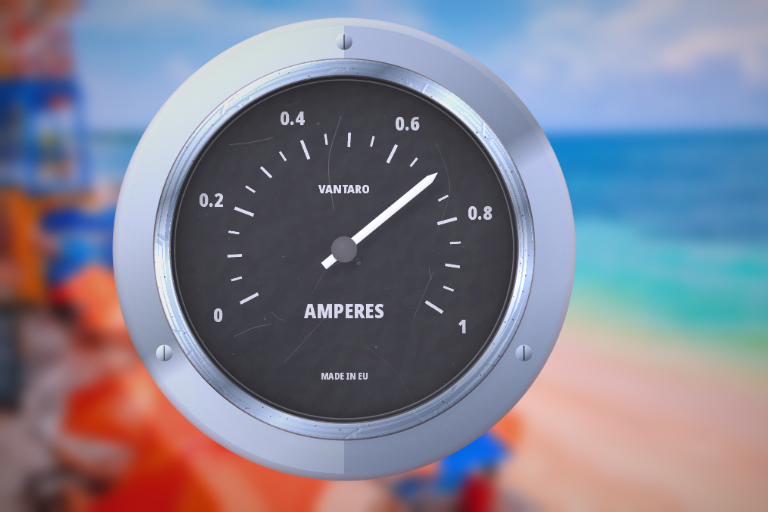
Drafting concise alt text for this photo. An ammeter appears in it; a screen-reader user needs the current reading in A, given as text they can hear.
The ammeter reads 0.7 A
